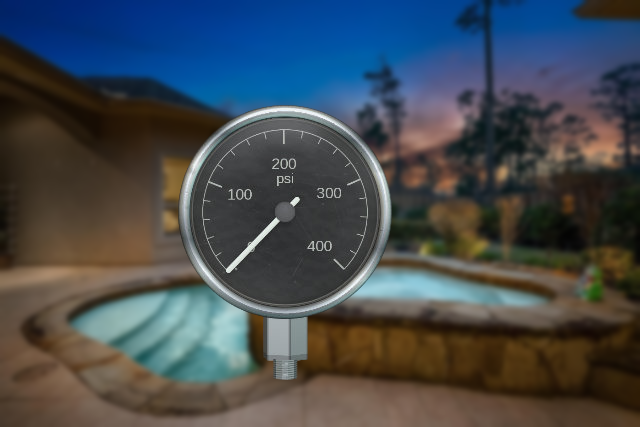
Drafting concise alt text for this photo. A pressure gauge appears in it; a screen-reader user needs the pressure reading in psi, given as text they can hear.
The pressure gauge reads 0 psi
